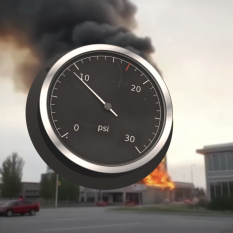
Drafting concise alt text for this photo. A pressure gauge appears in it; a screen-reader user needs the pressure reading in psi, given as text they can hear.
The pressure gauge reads 9 psi
